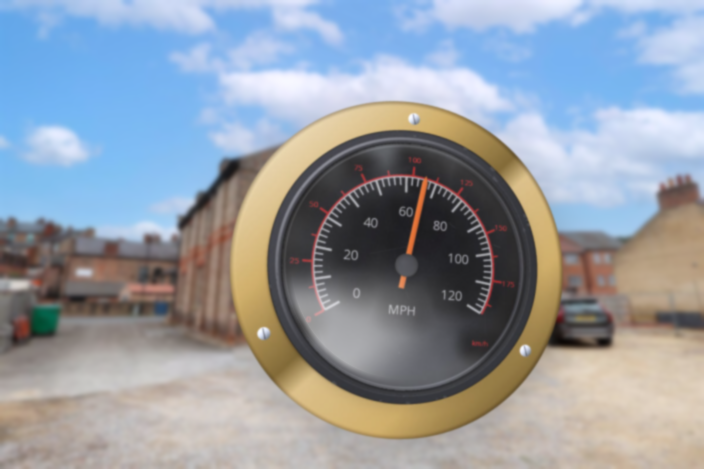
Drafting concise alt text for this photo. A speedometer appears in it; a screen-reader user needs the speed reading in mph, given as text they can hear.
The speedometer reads 66 mph
